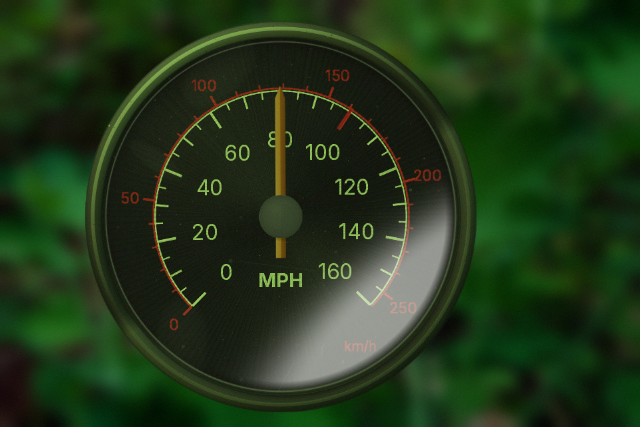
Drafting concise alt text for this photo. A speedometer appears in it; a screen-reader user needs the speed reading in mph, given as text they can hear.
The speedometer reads 80 mph
